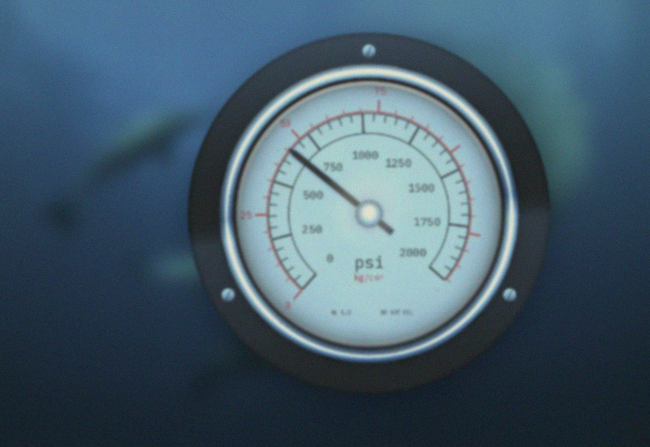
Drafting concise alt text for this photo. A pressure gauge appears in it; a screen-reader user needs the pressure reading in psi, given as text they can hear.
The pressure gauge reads 650 psi
